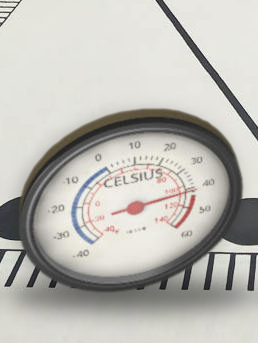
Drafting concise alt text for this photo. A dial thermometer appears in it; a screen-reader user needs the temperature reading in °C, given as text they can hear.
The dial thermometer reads 40 °C
